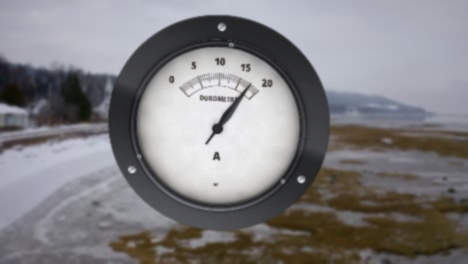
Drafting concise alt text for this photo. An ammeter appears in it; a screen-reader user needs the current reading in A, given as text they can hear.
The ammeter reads 17.5 A
